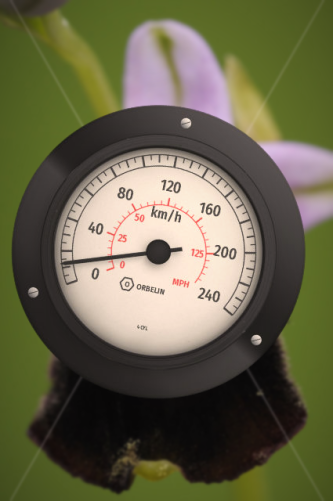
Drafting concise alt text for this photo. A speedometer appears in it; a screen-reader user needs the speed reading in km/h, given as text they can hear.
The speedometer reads 12.5 km/h
